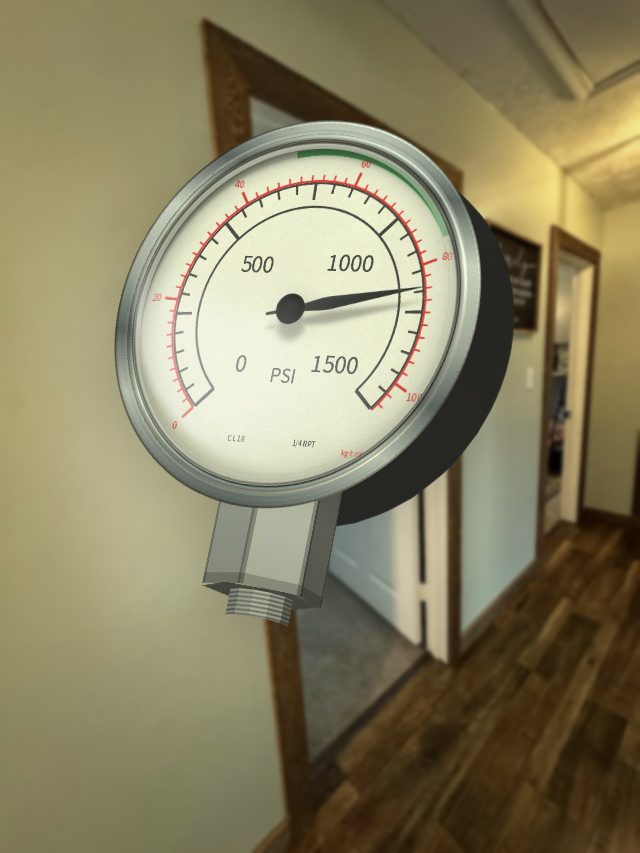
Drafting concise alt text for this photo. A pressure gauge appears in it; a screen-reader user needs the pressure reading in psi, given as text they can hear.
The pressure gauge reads 1200 psi
